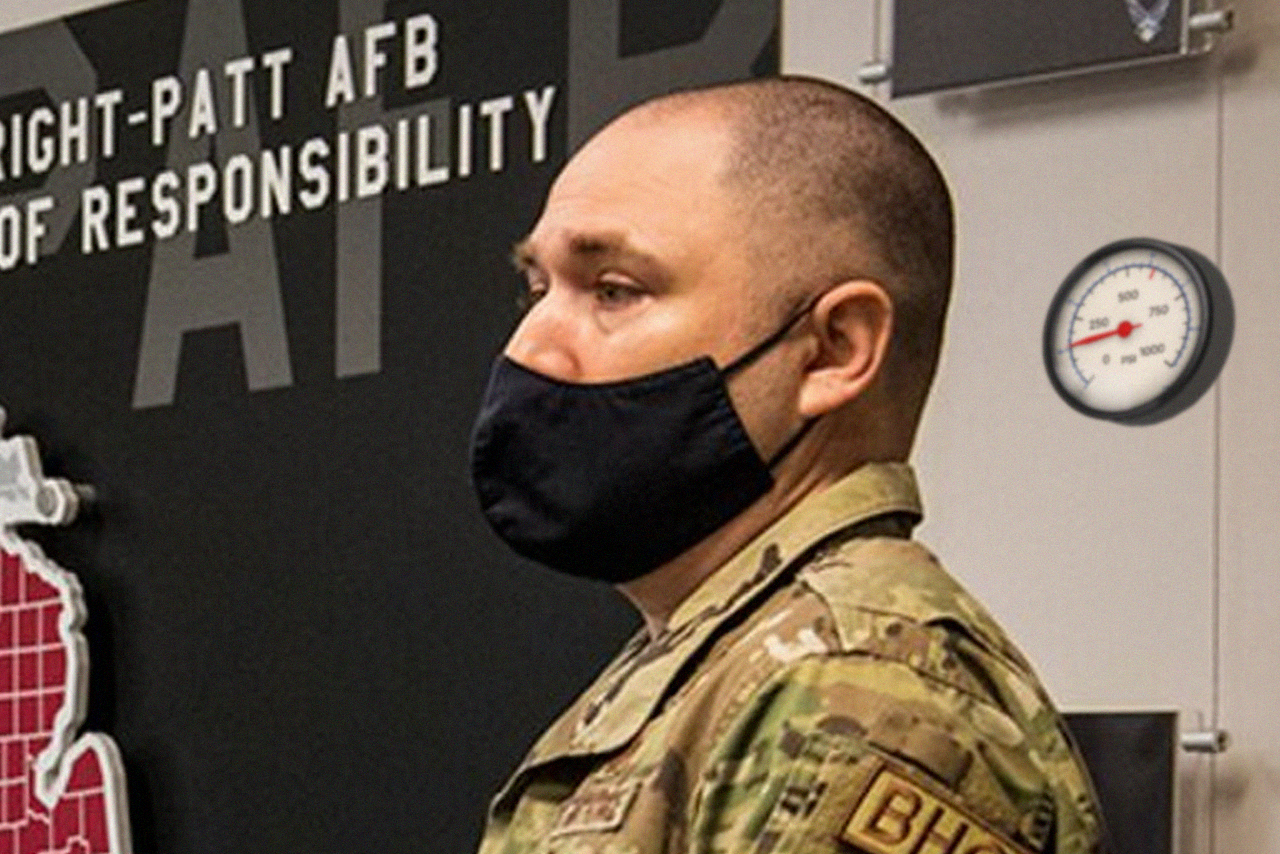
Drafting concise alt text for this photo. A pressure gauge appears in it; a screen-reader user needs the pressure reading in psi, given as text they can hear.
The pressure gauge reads 150 psi
